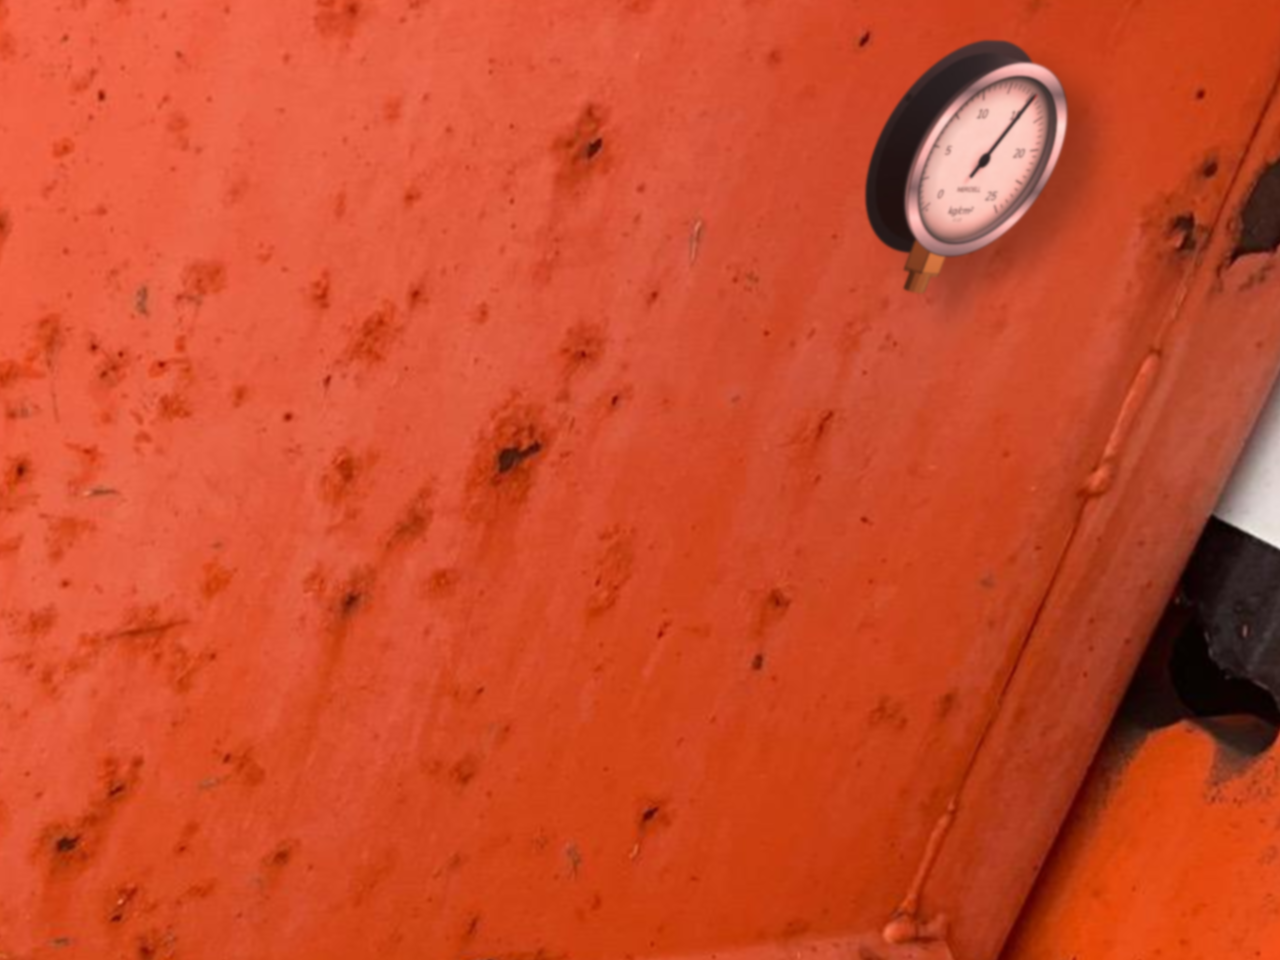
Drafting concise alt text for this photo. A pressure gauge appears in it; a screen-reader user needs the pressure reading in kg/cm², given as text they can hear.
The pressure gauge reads 15 kg/cm²
